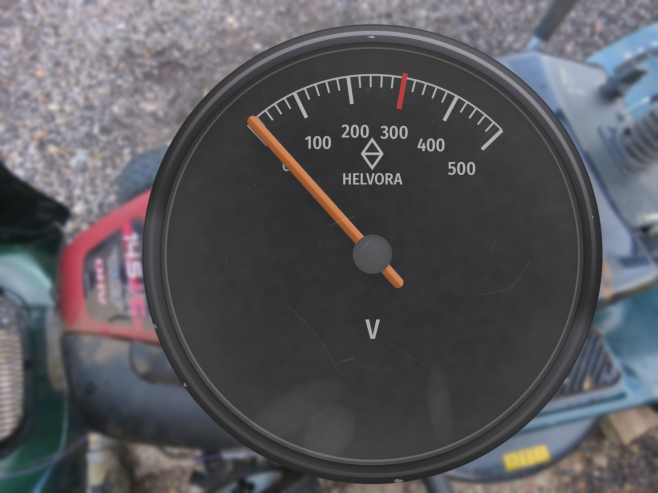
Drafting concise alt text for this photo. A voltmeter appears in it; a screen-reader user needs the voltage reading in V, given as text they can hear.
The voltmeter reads 10 V
